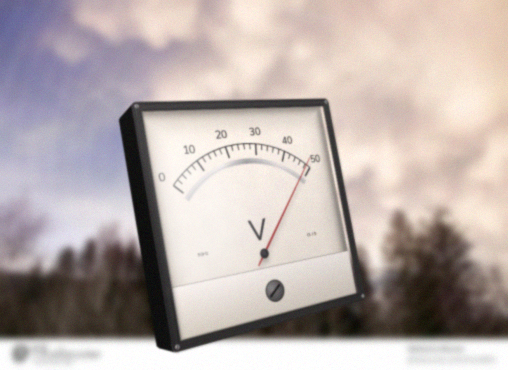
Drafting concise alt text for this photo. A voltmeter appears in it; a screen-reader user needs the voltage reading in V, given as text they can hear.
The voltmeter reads 48 V
